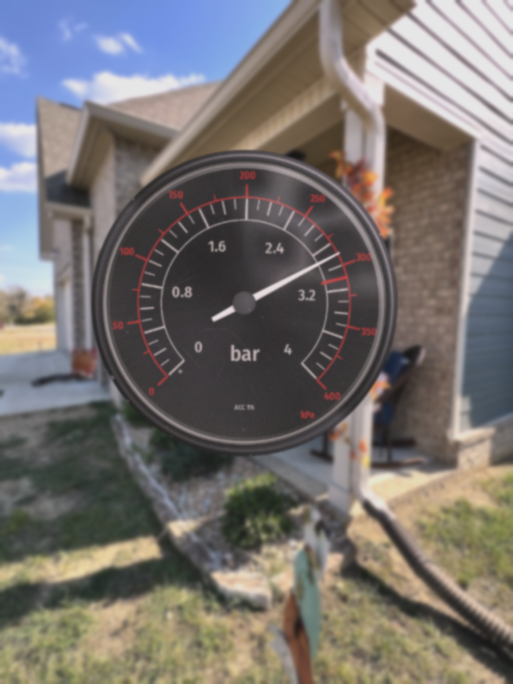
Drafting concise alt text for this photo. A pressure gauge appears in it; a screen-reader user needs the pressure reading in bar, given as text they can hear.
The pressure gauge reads 2.9 bar
